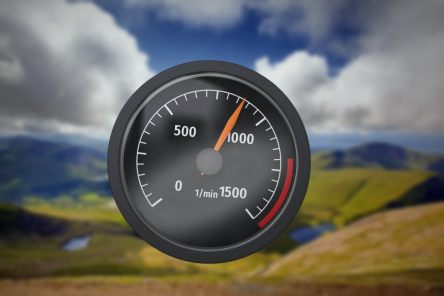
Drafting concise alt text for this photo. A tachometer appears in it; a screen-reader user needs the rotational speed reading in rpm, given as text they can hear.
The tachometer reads 875 rpm
